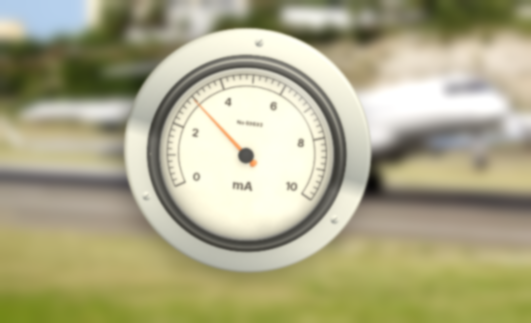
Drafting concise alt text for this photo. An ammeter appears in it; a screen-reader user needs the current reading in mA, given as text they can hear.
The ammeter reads 3 mA
